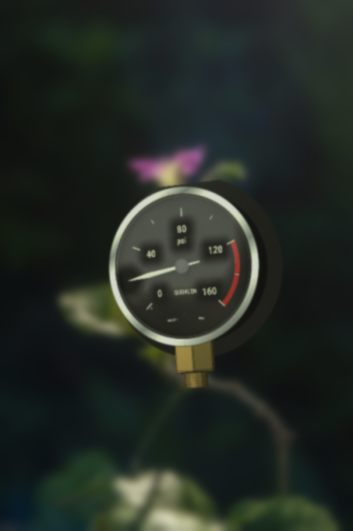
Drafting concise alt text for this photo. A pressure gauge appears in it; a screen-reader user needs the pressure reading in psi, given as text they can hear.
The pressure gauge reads 20 psi
